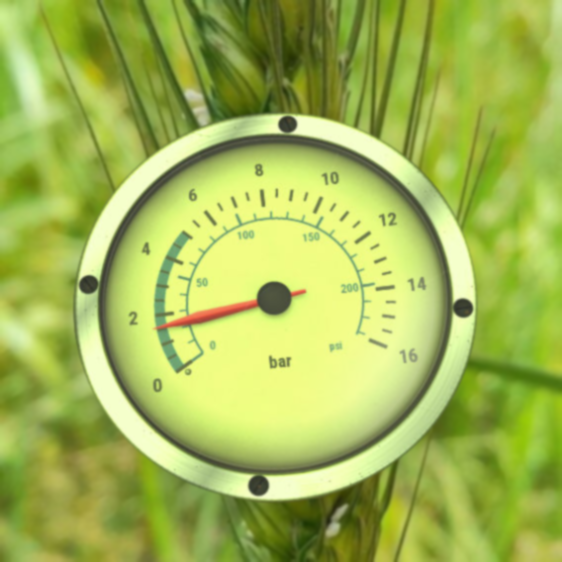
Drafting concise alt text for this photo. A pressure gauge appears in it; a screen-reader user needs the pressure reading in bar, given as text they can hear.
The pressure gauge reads 1.5 bar
